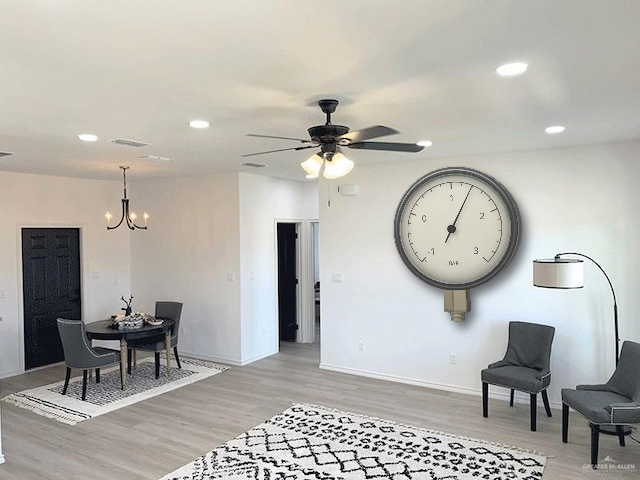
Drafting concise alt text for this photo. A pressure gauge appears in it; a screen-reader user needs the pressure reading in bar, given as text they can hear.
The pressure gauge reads 1.4 bar
